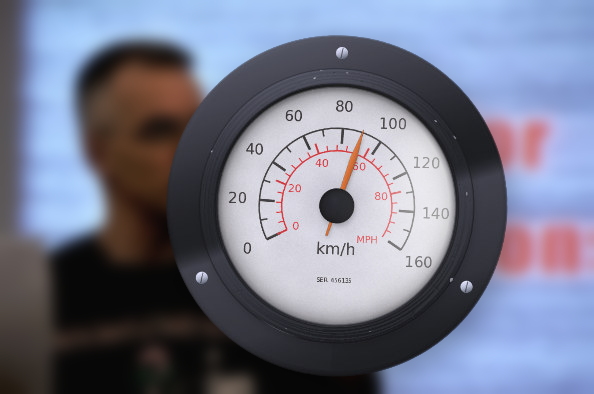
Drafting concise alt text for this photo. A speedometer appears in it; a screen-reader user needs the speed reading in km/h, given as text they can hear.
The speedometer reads 90 km/h
